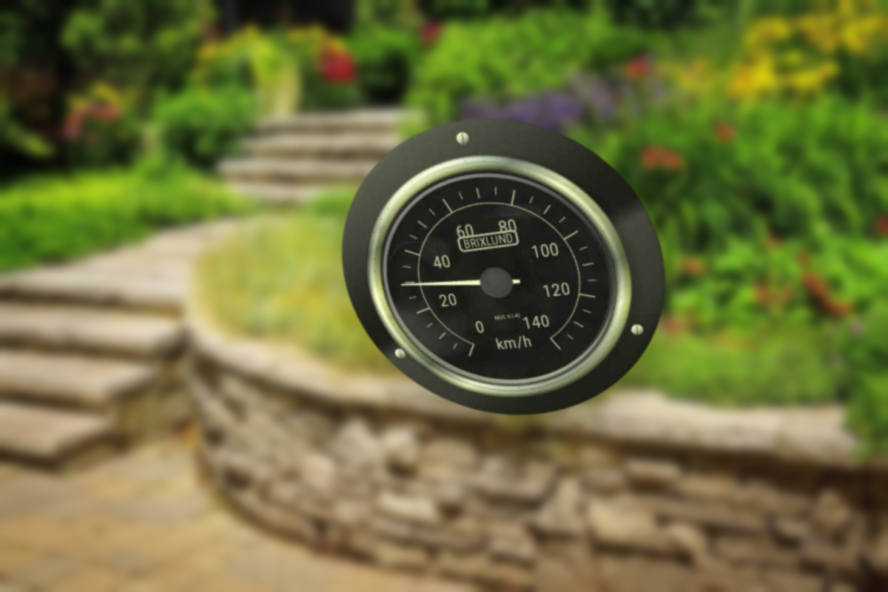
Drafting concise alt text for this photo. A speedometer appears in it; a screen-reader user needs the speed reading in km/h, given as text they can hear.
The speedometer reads 30 km/h
